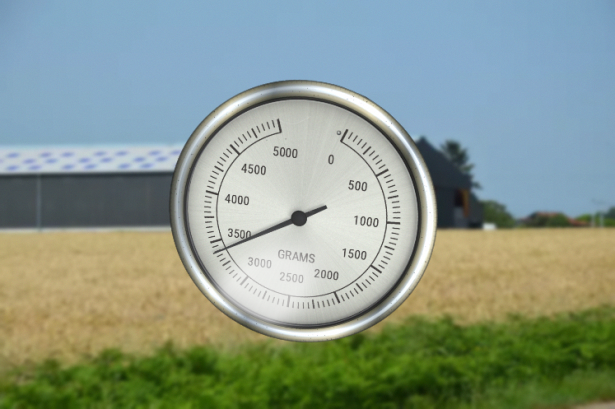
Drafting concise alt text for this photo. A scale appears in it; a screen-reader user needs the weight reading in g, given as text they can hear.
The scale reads 3400 g
